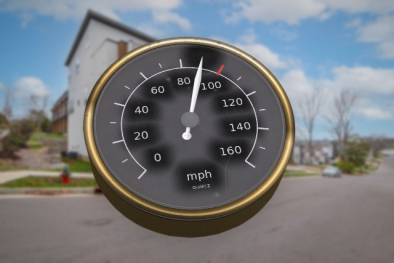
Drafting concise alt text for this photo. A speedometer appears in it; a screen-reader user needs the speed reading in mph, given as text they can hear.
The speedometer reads 90 mph
